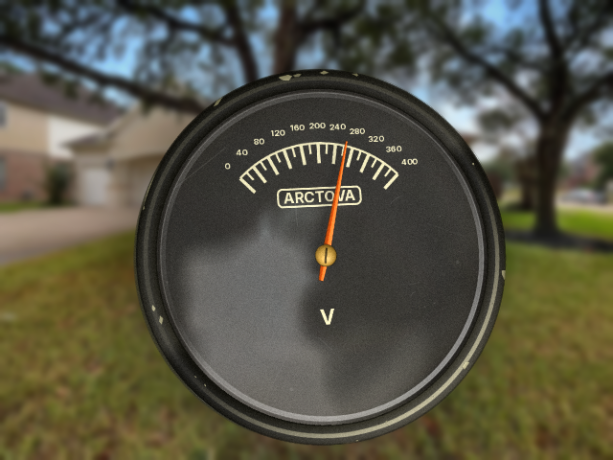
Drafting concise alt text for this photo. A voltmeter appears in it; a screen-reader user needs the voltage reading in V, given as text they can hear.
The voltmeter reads 260 V
